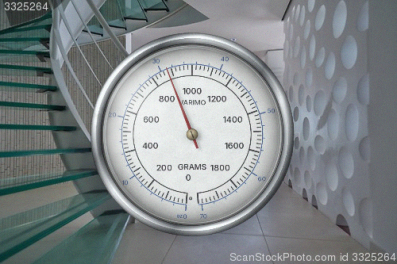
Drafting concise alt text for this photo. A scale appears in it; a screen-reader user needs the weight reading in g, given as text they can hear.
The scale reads 880 g
